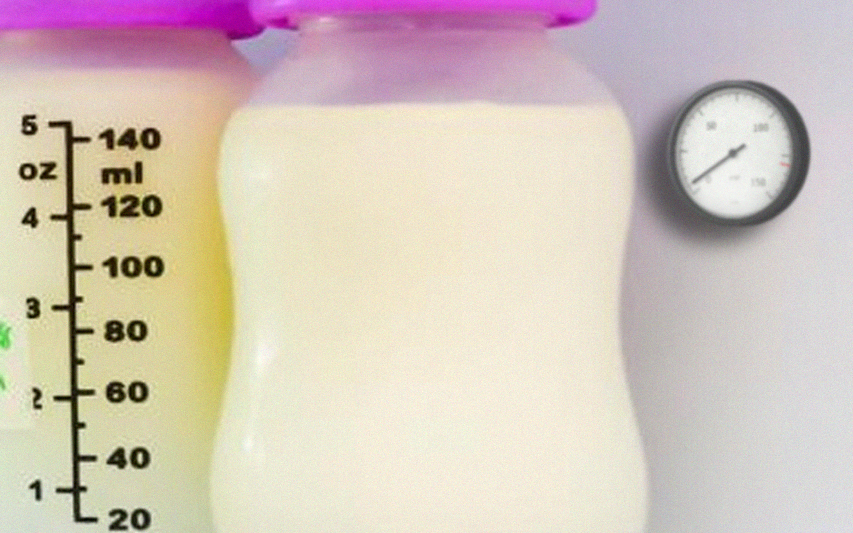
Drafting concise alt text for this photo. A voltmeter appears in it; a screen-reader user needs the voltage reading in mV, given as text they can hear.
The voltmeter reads 5 mV
